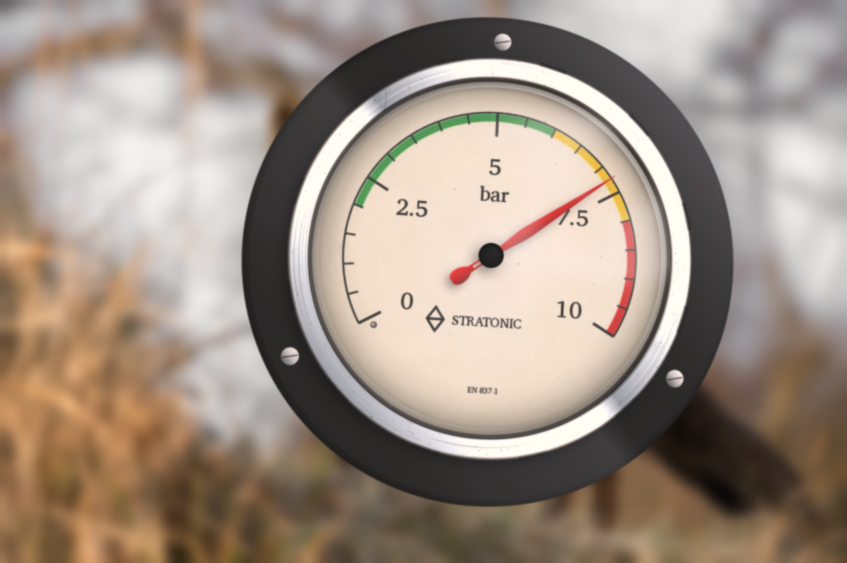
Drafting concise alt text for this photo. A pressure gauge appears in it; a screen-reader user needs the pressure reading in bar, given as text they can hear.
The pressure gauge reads 7.25 bar
